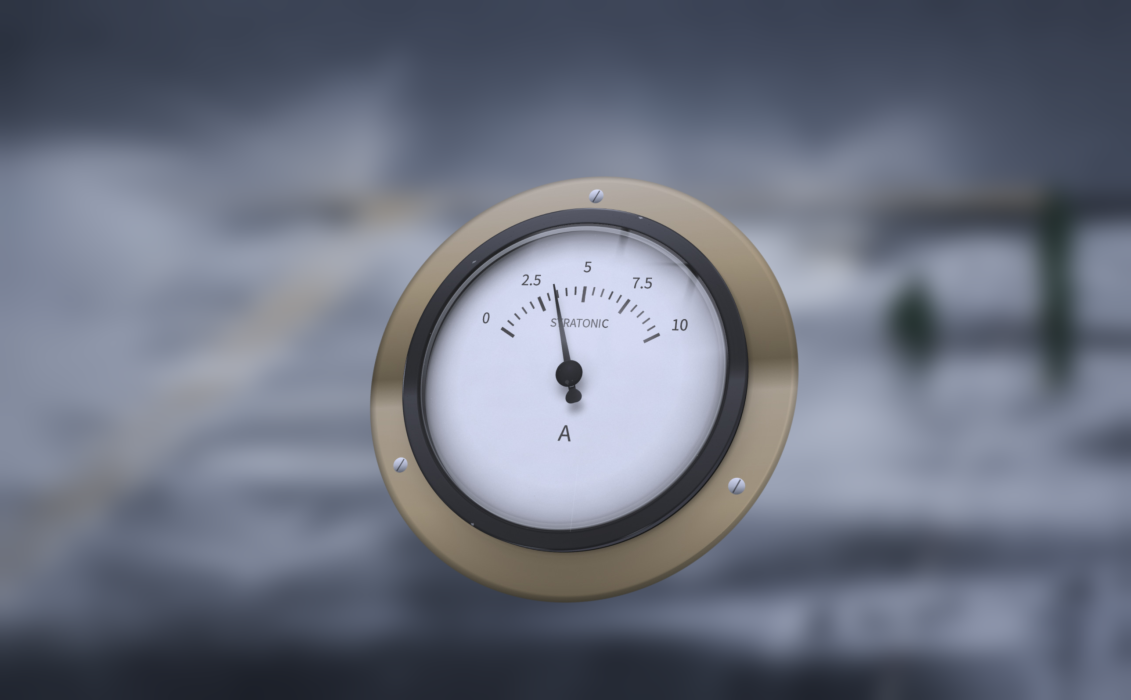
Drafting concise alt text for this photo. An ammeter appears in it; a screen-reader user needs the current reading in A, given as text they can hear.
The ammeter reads 3.5 A
